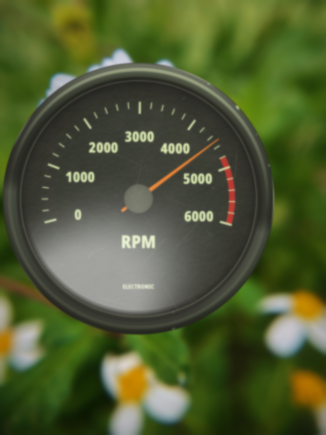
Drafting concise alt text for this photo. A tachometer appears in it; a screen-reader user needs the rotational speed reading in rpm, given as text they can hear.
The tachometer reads 4500 rpm
